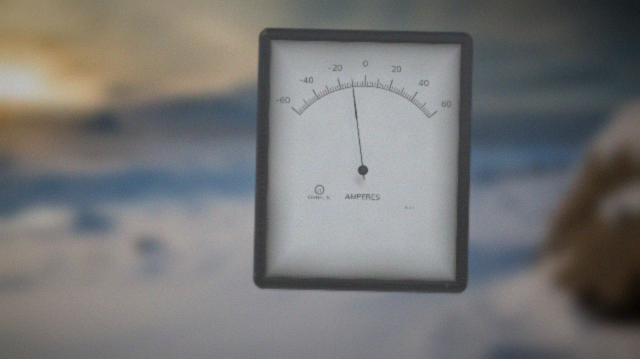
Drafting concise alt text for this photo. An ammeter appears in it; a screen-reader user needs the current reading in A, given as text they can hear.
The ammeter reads -10 A
